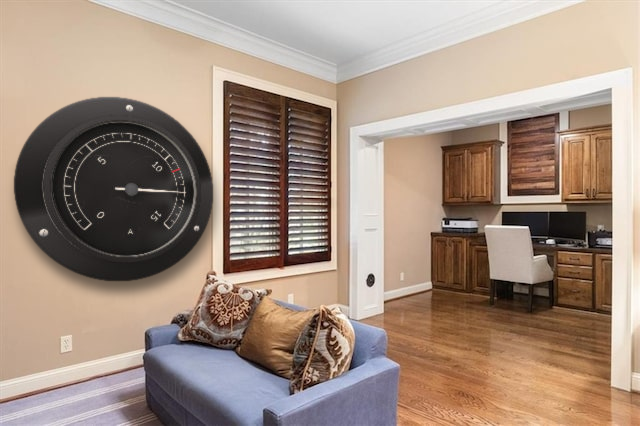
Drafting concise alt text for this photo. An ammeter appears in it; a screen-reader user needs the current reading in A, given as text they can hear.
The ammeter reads 12.5 A
